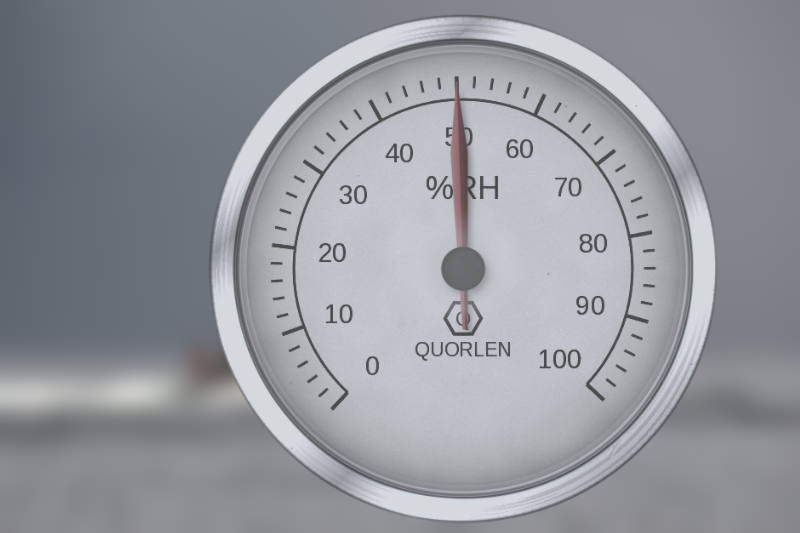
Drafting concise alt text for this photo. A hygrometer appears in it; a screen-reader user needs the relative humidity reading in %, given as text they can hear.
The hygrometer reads 50 %
